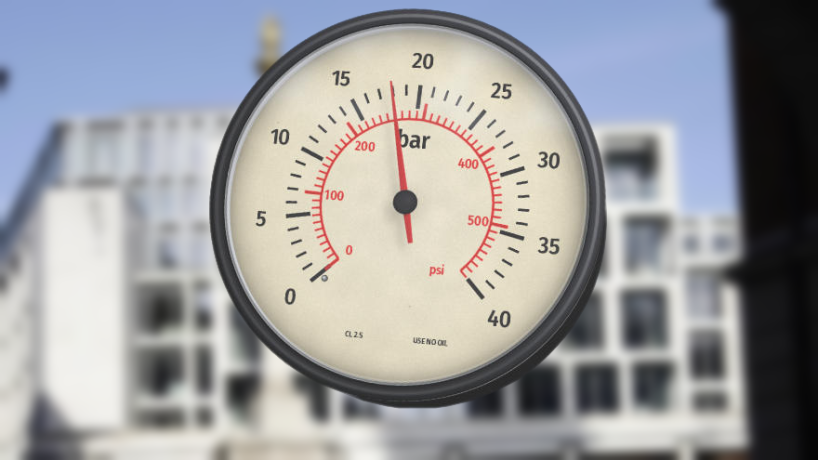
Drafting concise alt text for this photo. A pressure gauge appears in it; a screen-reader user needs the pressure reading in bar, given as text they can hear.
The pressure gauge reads 18 bar
